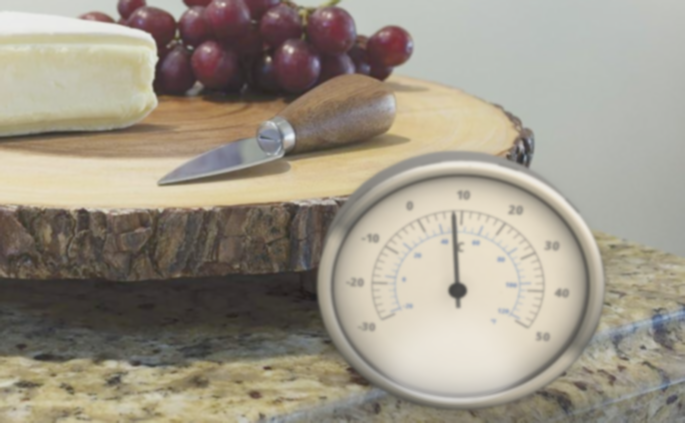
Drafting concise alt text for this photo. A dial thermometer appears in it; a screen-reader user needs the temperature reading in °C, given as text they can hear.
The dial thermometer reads 8 °C
